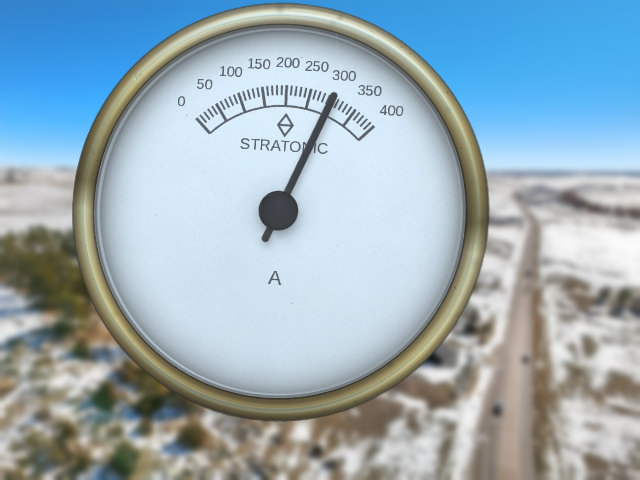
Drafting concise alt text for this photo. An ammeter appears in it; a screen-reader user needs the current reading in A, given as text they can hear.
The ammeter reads 300 A
